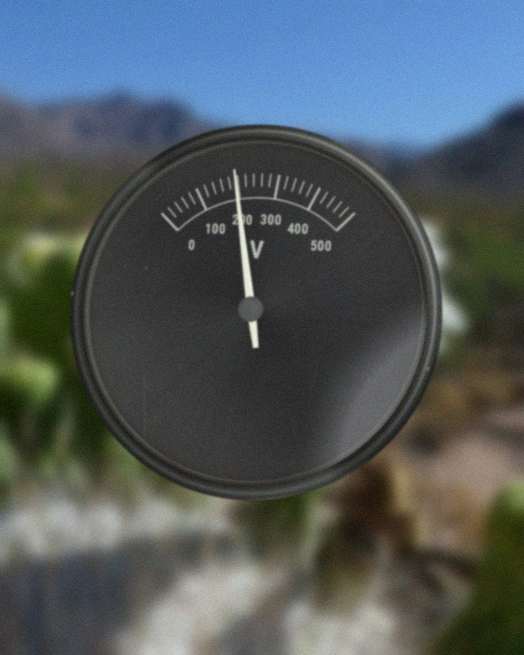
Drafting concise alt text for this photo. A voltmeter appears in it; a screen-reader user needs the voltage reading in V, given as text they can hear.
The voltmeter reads 200 V
